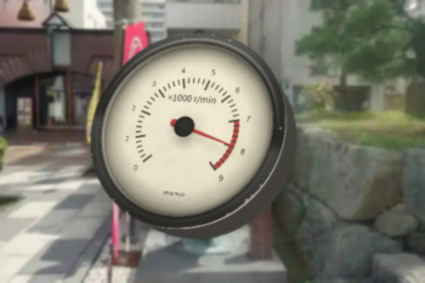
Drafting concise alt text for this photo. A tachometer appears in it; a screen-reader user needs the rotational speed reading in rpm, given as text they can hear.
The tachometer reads 8000 rpm
